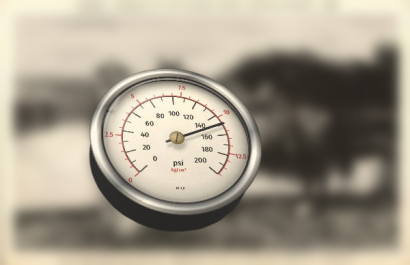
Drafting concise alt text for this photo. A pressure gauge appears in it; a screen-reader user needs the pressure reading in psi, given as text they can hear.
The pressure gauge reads 150 psi
